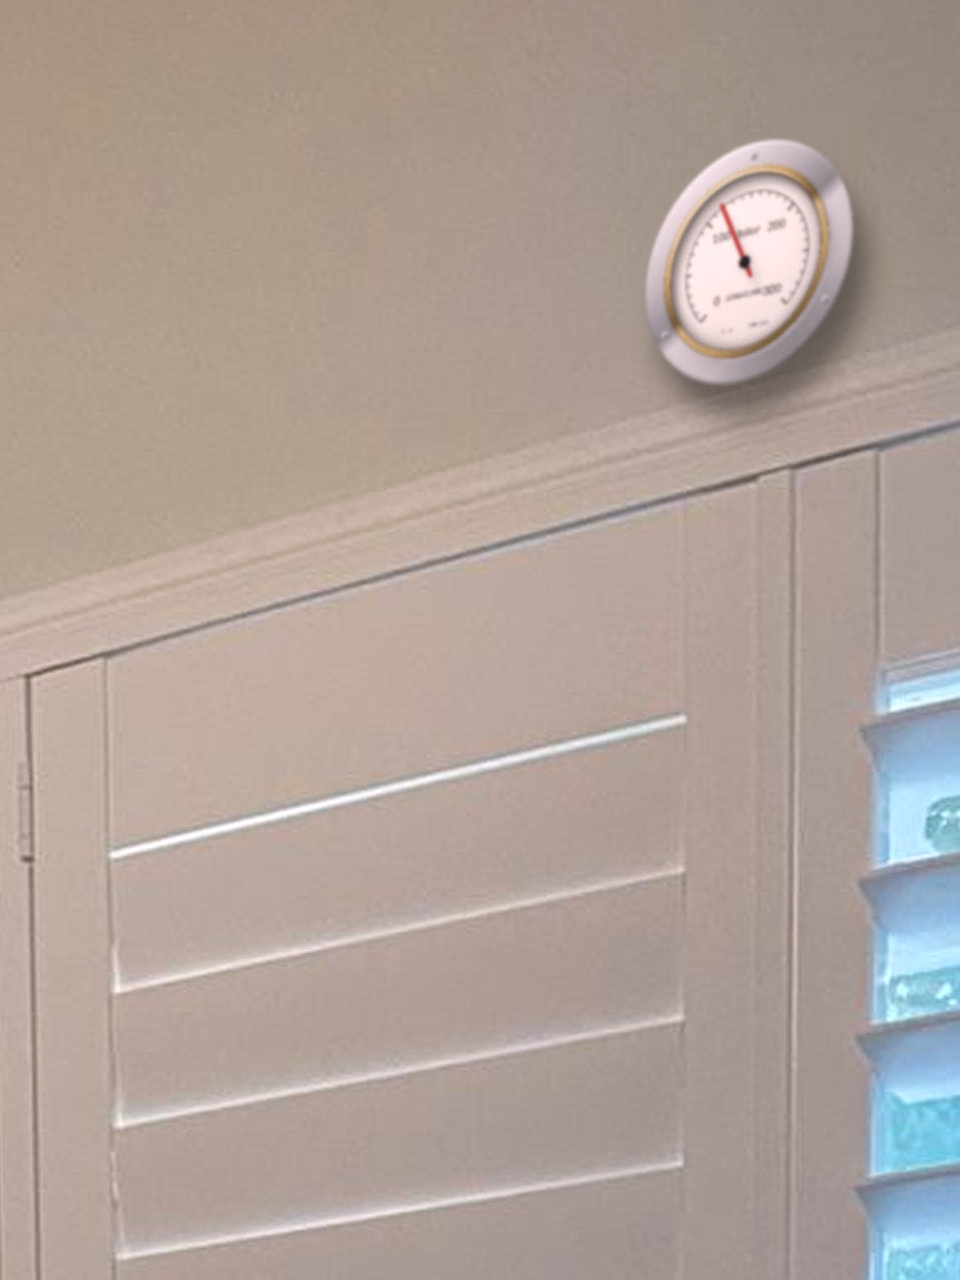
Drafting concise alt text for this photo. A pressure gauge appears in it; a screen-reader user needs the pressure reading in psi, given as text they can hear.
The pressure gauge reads 120 psi
